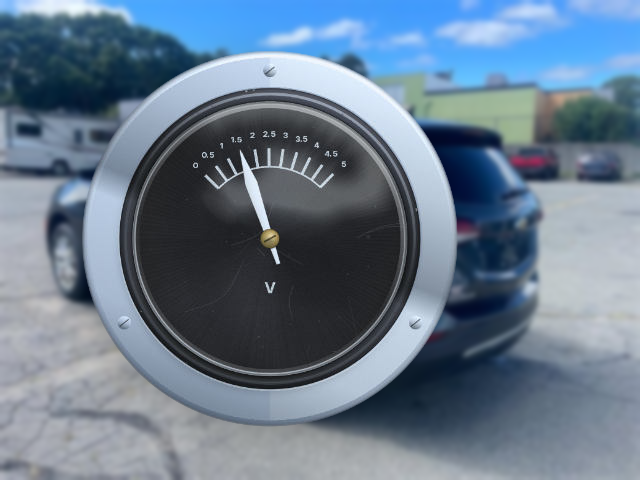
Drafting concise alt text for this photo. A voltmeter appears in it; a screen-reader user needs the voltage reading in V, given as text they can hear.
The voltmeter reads 1.5 V
